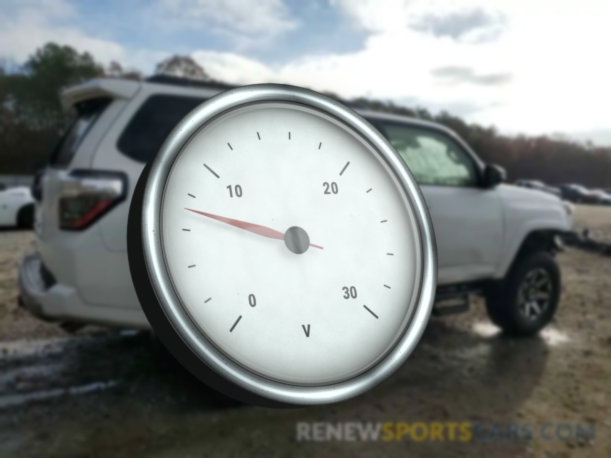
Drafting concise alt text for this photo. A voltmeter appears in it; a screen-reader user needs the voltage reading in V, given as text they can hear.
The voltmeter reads 7 V
